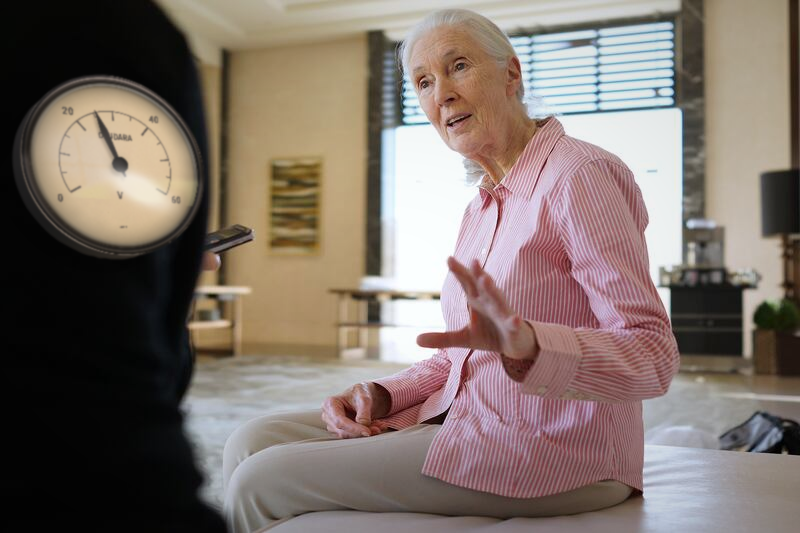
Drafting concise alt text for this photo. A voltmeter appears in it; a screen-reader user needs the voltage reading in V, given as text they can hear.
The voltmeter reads 25 V
